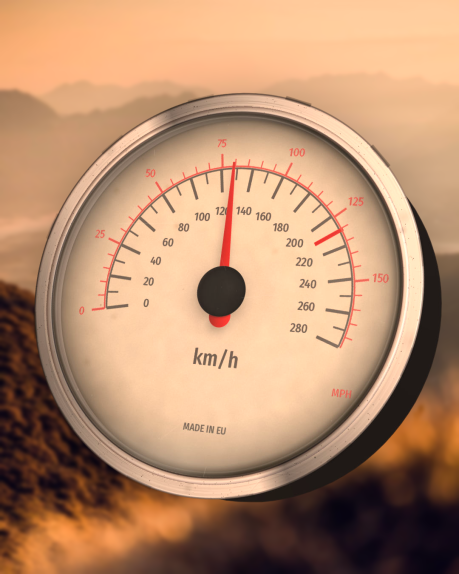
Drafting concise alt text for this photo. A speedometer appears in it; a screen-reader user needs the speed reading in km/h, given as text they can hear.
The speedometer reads 130 km/h
